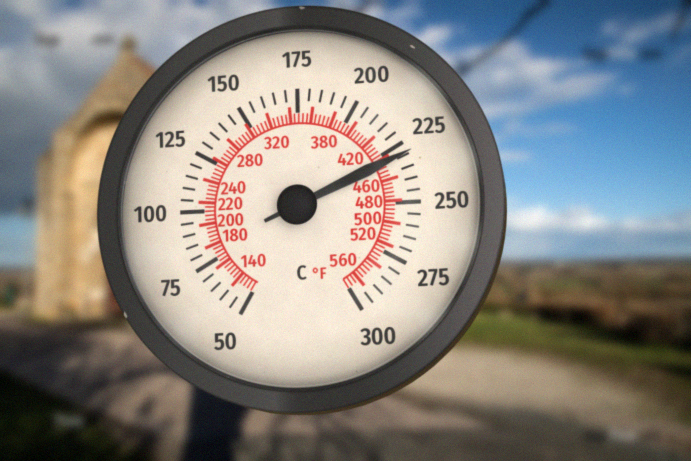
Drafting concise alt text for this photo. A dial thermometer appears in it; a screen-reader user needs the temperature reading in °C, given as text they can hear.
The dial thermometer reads 230 °C
